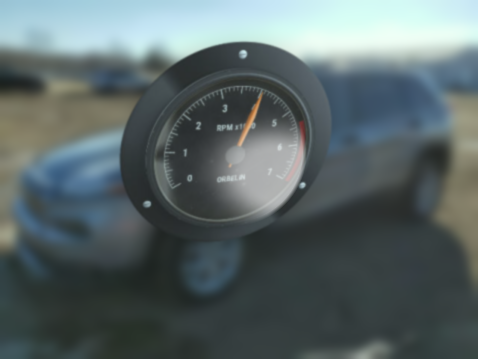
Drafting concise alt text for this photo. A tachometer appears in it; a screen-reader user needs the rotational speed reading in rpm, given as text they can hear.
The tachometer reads 4000 rpm
